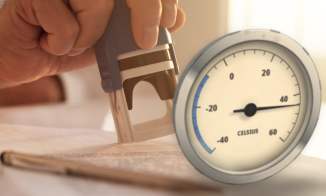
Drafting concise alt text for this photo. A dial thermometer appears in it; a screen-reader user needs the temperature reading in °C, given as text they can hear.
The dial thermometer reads 44 °C
